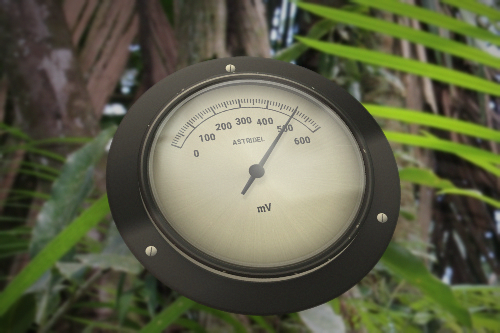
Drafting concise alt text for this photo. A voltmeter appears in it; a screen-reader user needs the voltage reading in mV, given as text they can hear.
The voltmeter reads 500 mV
